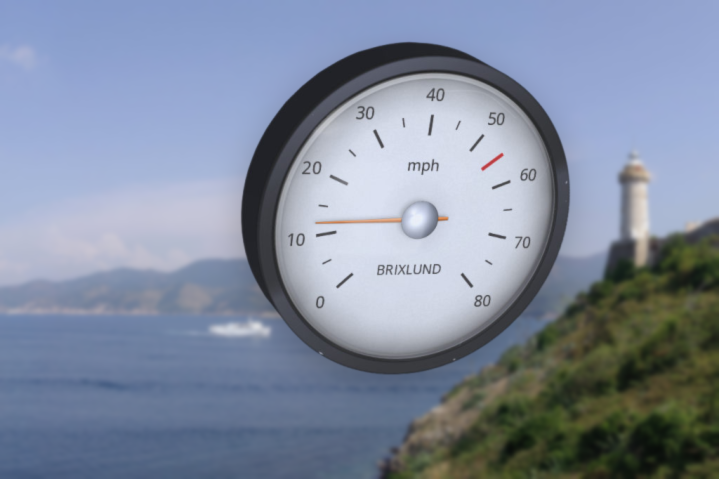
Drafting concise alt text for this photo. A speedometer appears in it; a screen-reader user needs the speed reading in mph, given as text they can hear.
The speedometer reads 12.5 mph
